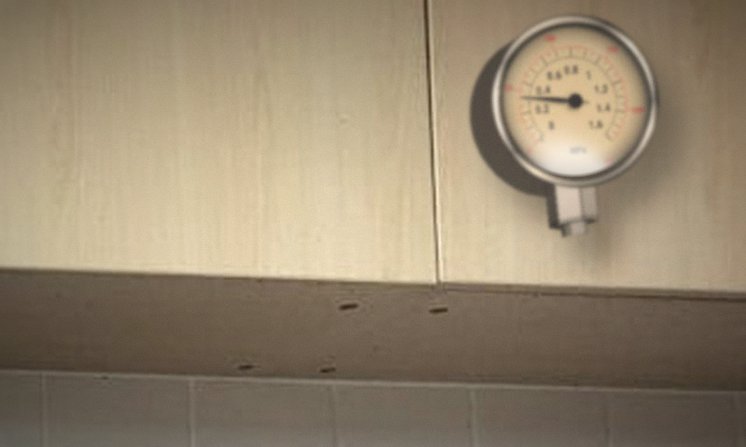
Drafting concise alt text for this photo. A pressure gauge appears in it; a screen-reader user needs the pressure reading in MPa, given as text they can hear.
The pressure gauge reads 0.3 MPa
